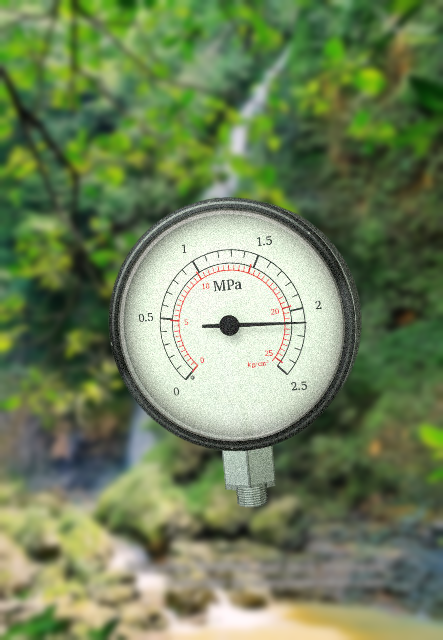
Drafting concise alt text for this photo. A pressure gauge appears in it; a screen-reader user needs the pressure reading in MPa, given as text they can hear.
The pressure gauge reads 2.1 MPa
